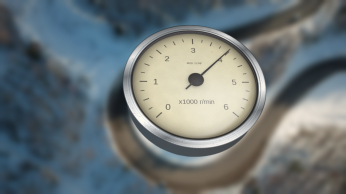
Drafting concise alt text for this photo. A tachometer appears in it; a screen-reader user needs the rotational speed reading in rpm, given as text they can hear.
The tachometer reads 4000 rpm
